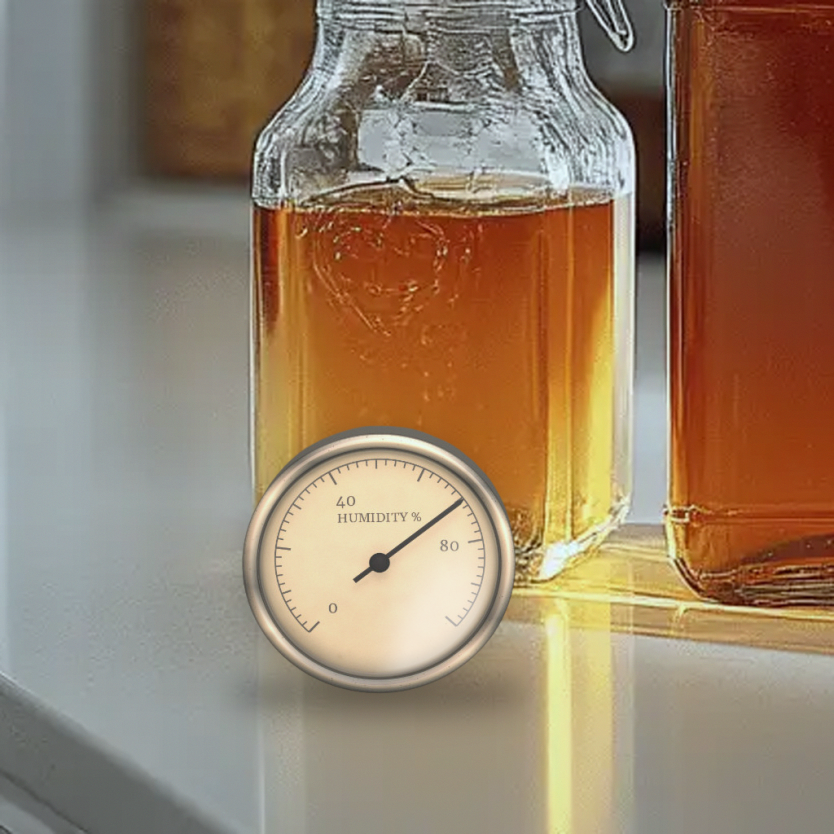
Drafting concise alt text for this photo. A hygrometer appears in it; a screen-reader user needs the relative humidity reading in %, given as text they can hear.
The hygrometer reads 70 %
